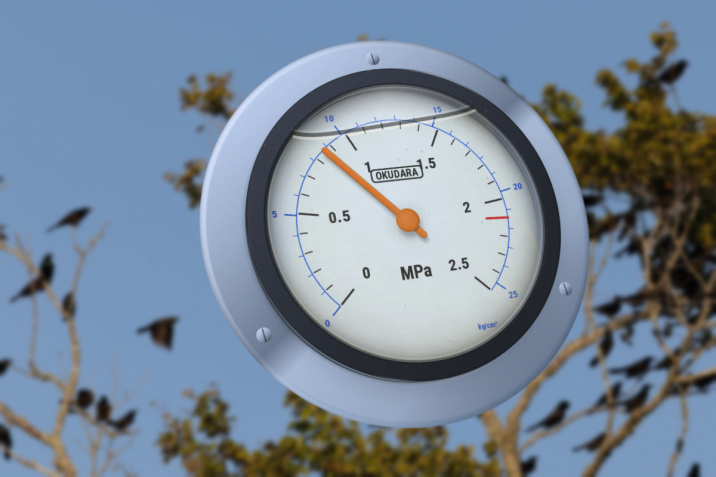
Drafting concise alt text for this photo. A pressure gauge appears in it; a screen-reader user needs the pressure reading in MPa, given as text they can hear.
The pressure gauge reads 0.85 MPa
